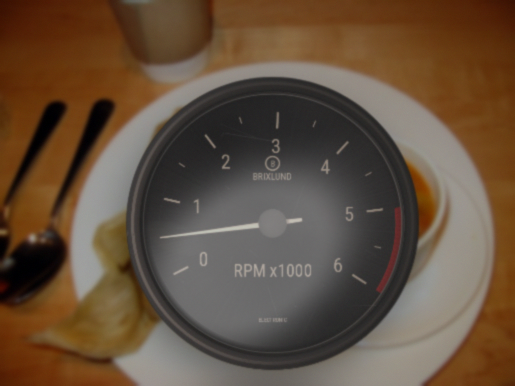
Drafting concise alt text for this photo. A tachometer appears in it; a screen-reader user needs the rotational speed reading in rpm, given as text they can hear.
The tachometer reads 500 rpm
